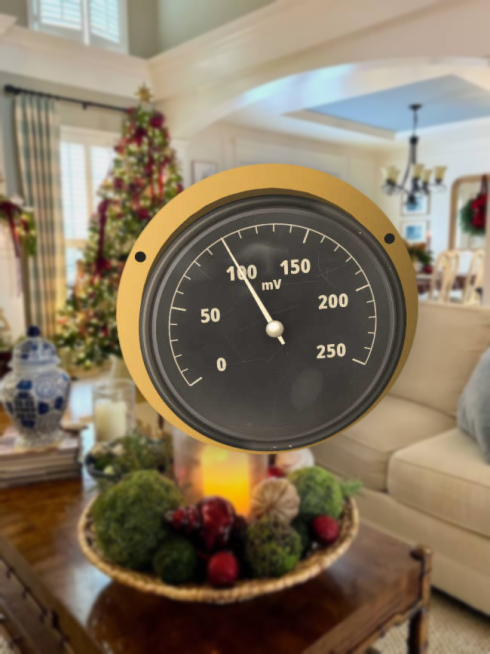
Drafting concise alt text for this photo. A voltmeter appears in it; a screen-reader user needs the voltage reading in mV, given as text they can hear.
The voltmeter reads 100 mV
